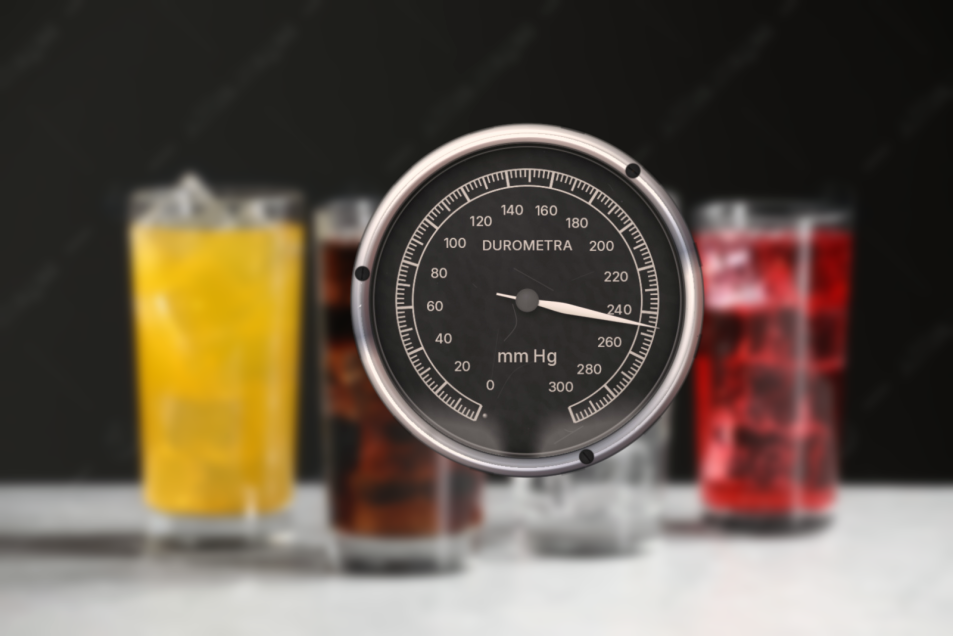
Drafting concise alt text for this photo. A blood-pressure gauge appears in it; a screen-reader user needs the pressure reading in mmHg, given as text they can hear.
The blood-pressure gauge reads 246 mmHg
